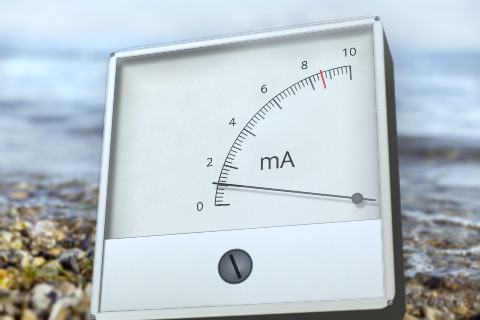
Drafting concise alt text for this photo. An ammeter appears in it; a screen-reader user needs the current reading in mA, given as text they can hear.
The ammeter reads 1 mA
